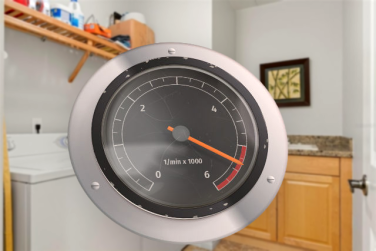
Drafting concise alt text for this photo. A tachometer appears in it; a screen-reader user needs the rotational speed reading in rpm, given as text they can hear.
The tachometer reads 5375 rpm
